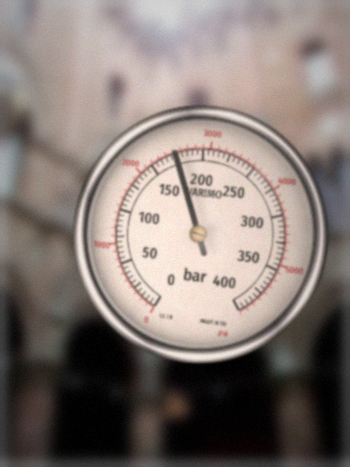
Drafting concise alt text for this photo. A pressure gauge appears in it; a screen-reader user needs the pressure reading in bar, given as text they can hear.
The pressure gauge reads 175 bar
